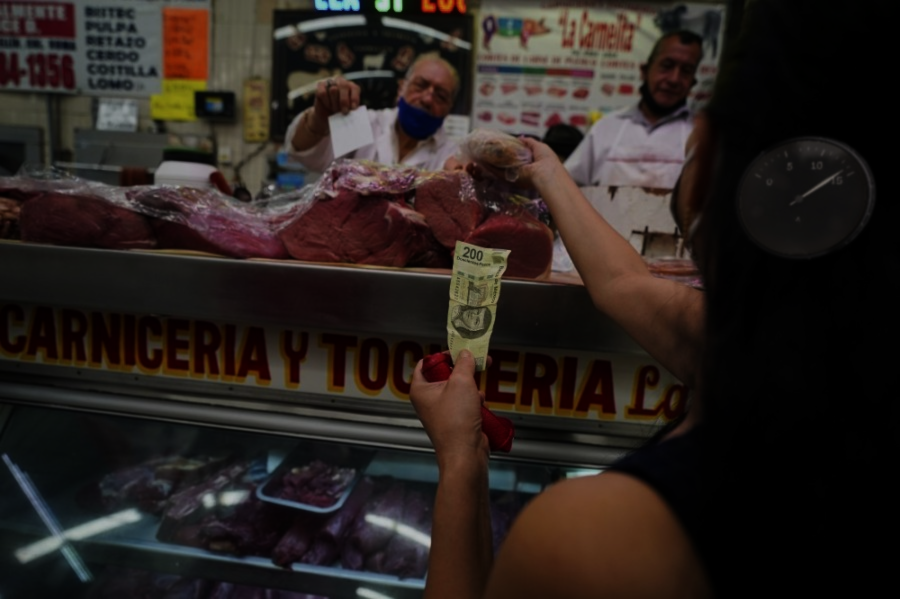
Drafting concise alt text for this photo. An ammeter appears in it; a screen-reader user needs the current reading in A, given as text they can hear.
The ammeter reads 14 A
